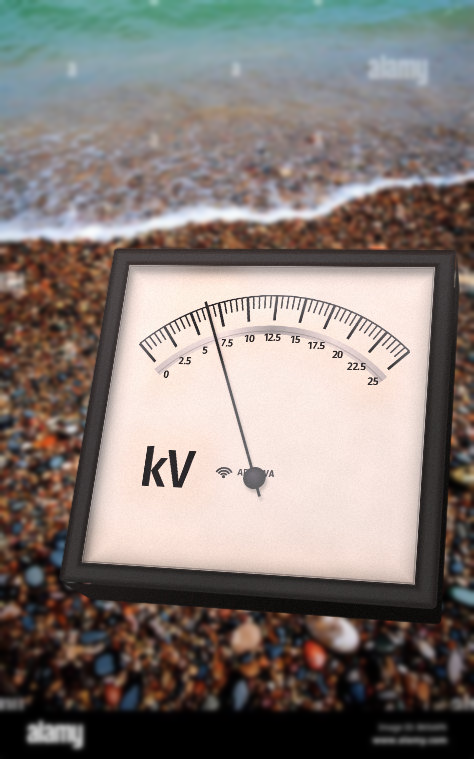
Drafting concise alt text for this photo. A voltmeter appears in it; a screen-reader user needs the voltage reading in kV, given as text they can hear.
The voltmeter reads 6.5 kV
